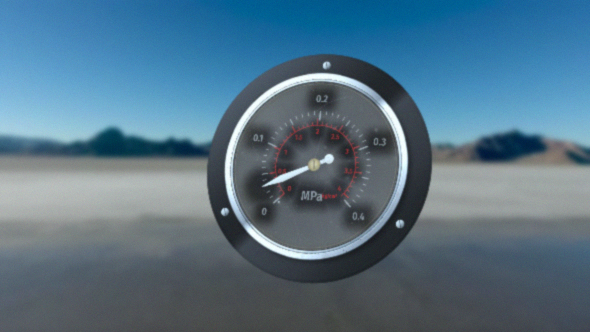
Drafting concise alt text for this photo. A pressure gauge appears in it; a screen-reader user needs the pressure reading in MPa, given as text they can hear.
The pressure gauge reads 0.03 MPa
